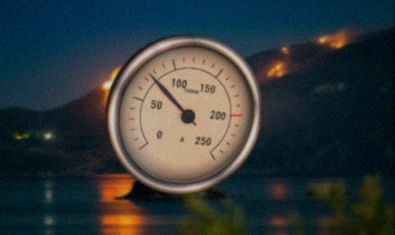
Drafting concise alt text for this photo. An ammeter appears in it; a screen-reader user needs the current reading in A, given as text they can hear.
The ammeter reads 75 A
